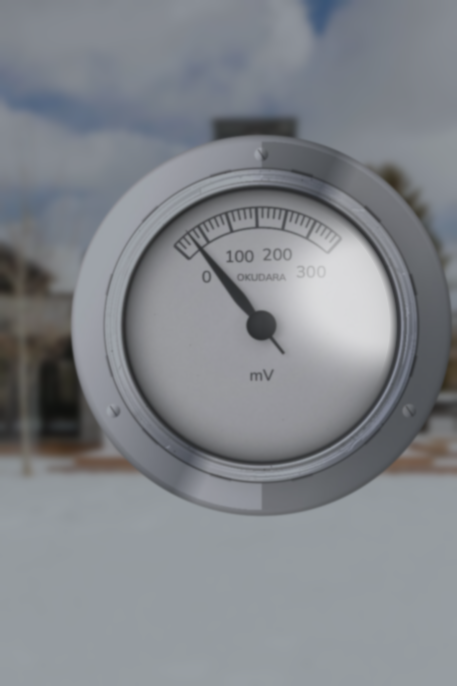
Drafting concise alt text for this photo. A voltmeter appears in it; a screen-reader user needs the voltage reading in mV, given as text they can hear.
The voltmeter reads 30 mV
